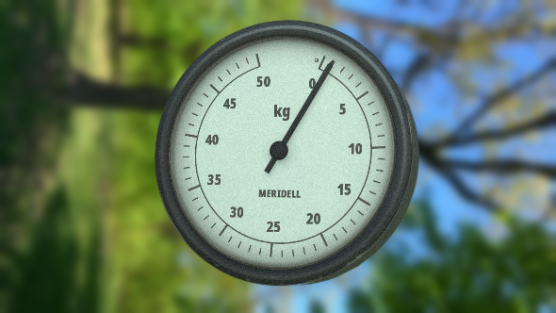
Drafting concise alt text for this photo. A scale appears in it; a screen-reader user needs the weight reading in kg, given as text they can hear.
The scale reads 1 kg
